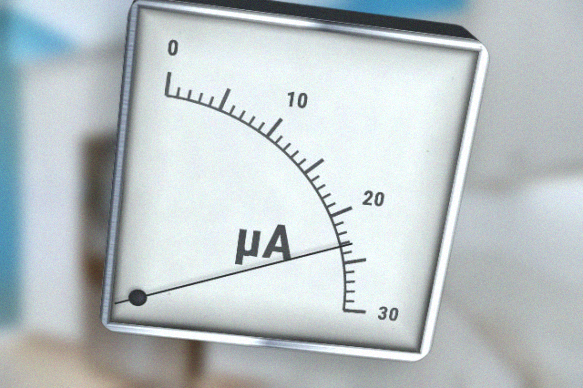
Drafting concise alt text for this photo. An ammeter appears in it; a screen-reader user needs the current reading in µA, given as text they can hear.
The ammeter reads 23 µA
